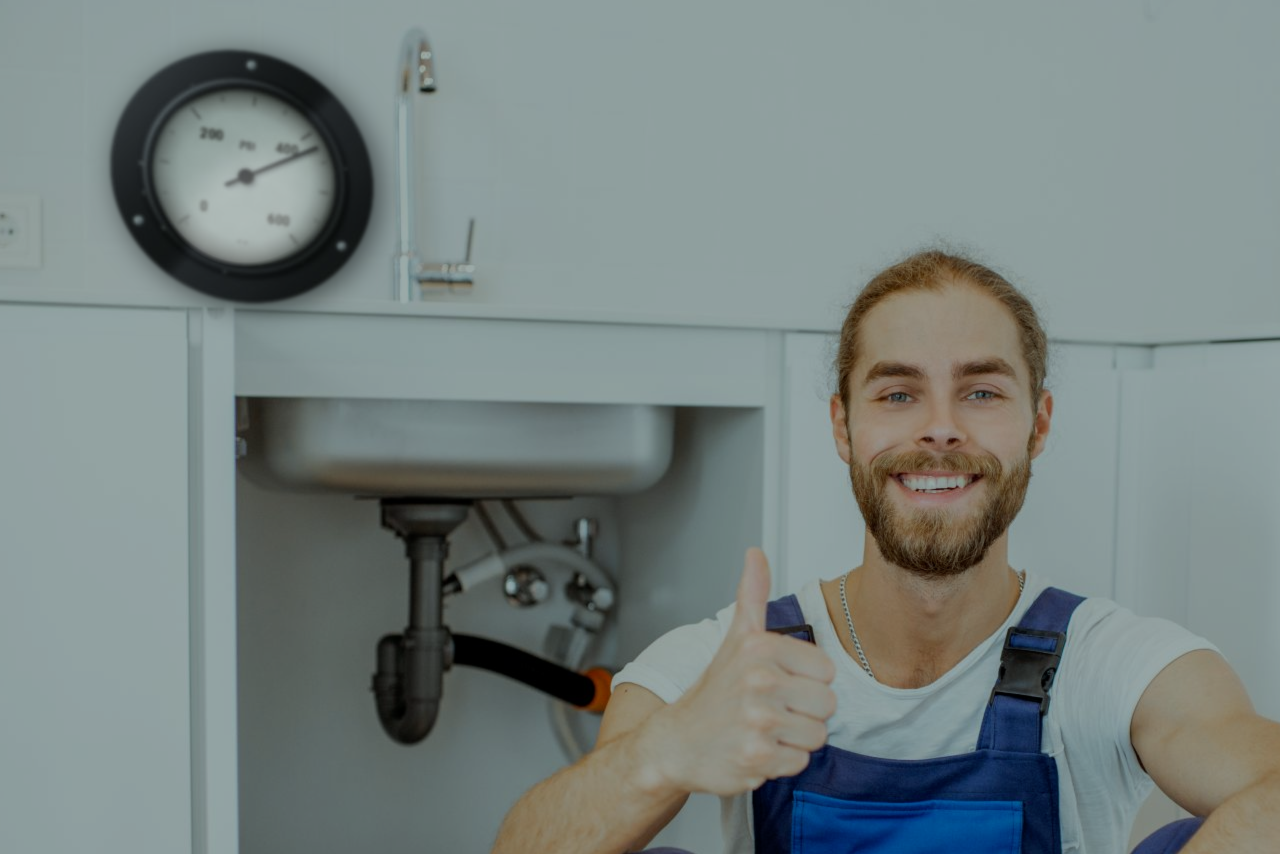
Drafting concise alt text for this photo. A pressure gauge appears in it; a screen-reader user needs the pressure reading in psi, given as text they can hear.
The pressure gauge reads 425 psi
